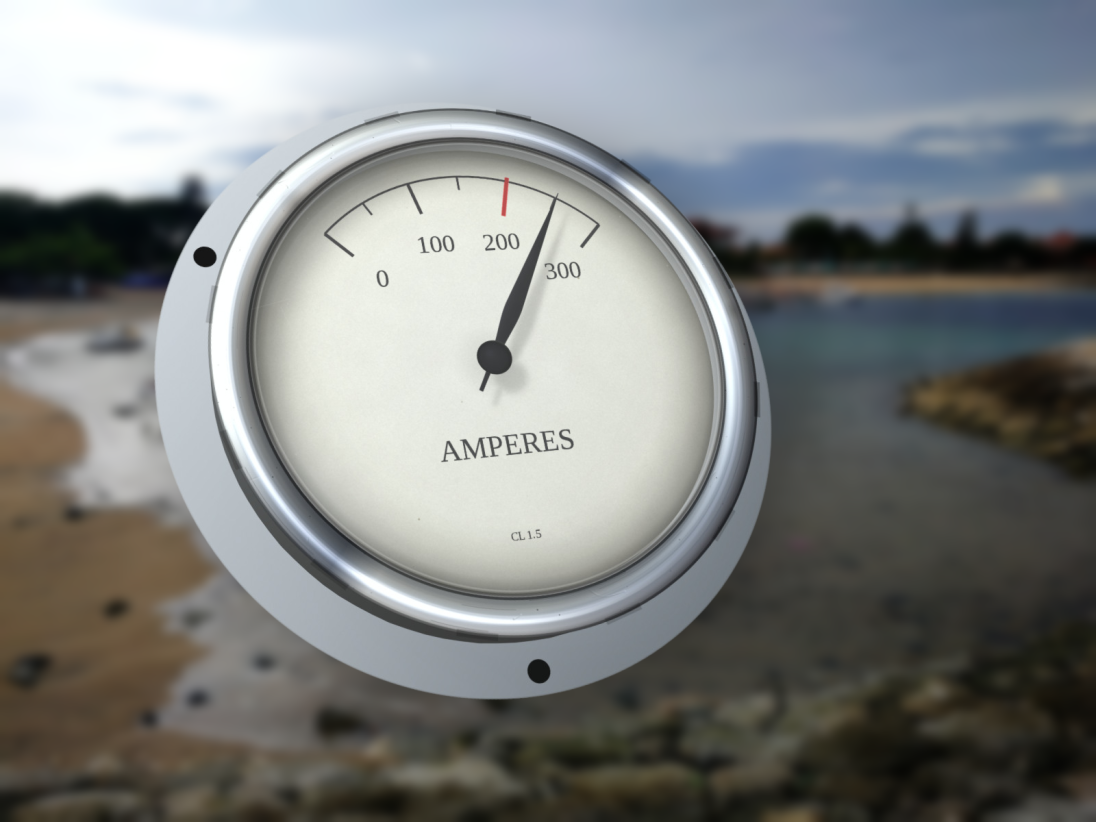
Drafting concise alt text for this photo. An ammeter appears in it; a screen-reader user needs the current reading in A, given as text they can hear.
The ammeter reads 250 A
